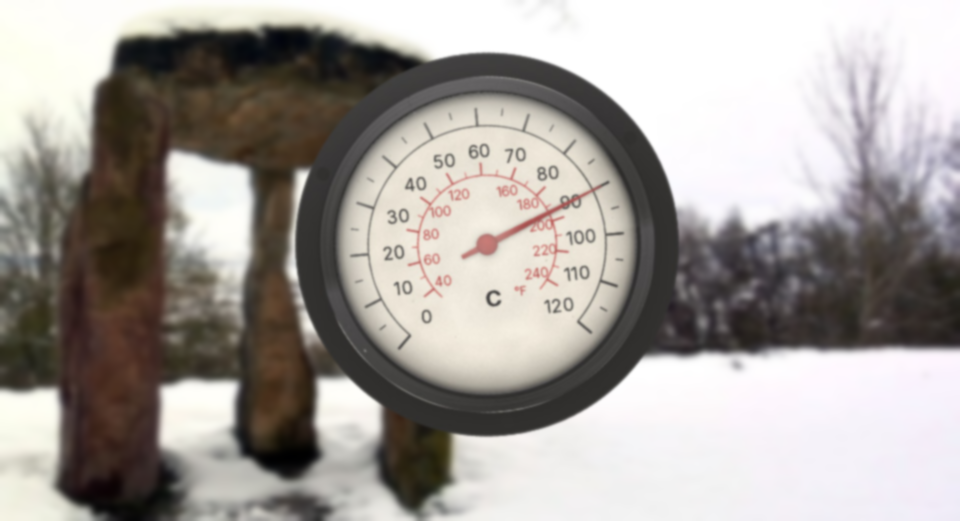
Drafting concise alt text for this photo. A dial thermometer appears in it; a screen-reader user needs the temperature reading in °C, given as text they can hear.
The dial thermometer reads 90 °C
